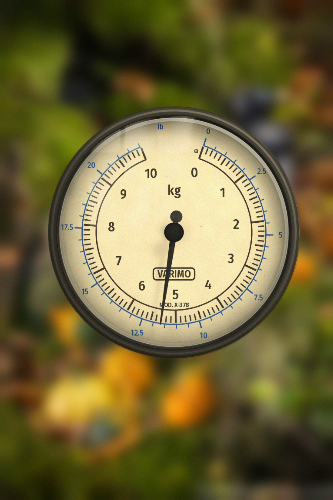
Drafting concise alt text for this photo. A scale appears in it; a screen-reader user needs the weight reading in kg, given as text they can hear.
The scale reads 5.3 kg
